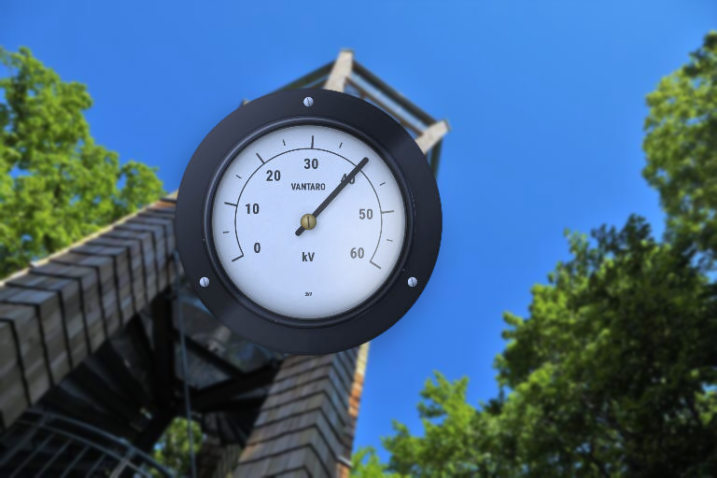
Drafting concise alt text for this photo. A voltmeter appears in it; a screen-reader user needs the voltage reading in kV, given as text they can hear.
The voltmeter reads 40 kV
